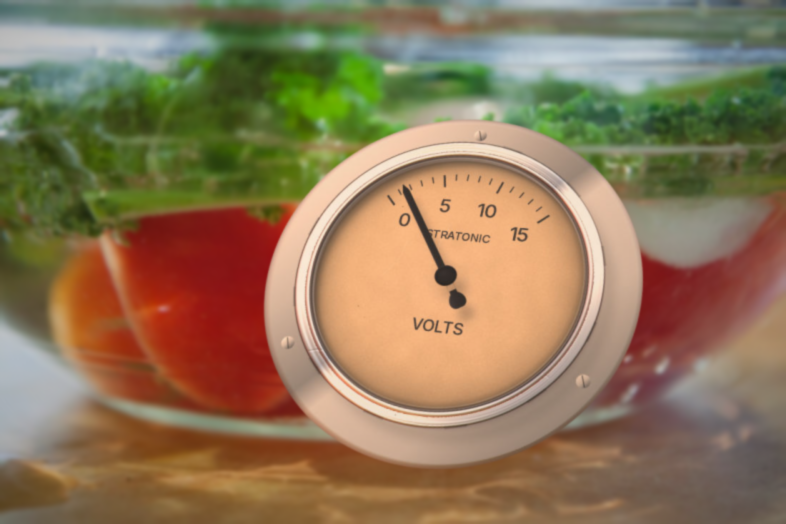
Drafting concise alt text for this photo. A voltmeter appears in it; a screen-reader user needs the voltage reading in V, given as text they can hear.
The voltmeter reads 1.5 V
